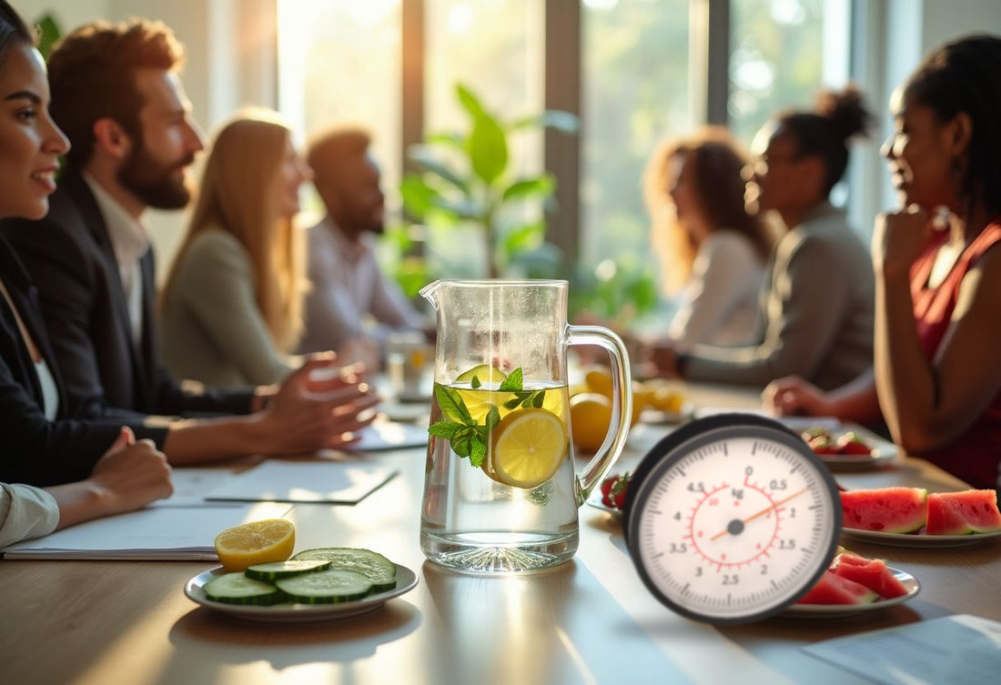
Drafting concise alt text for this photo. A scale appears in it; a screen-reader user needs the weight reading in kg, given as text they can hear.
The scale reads 0.75 kg
